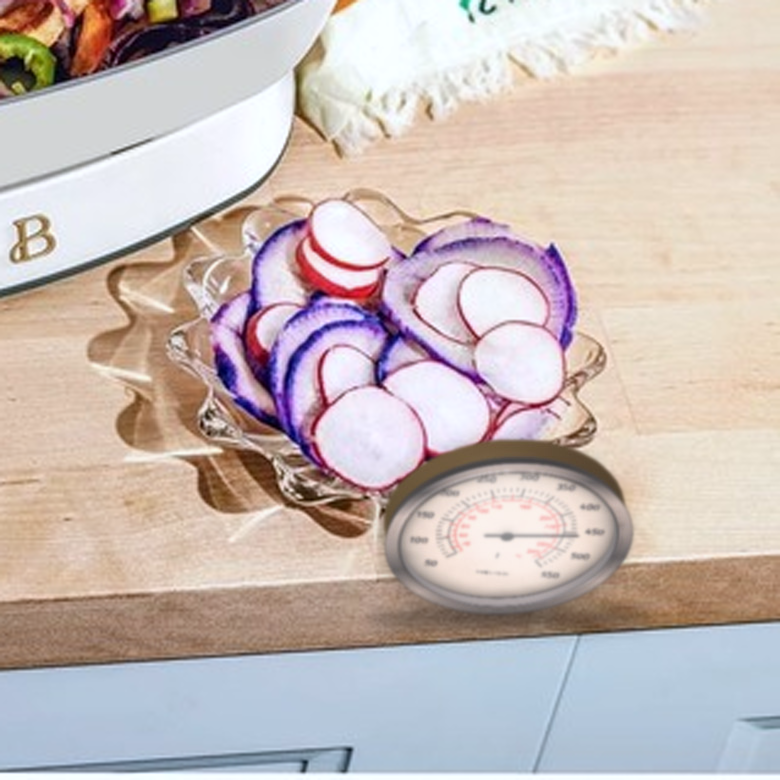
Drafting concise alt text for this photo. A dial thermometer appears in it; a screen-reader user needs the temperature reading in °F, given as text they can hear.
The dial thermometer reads 450 °F
